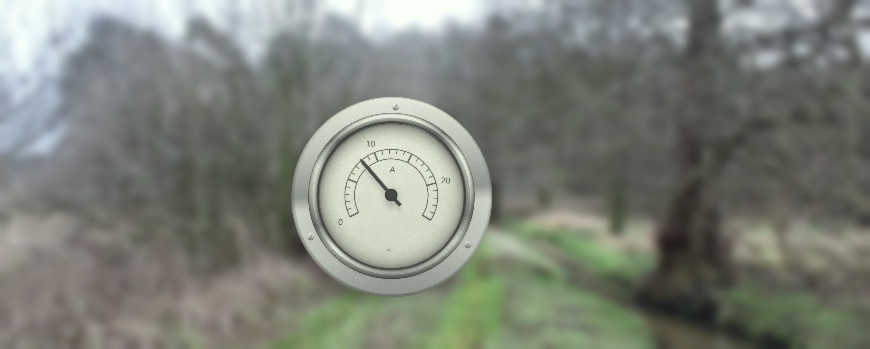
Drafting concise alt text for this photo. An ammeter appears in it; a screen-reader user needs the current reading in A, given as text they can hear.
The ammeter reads 8 A
